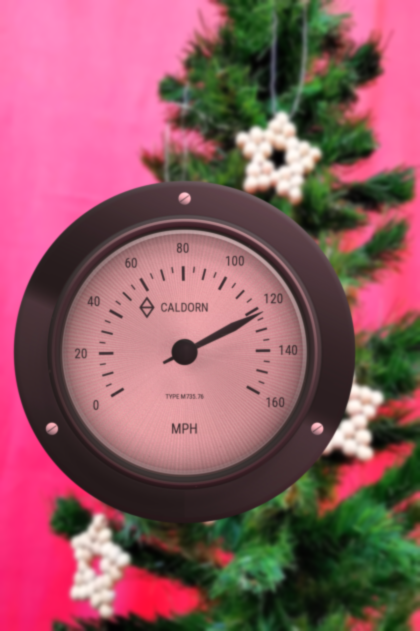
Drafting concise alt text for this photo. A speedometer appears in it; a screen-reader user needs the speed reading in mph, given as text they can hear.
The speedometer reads 122.5 mph
